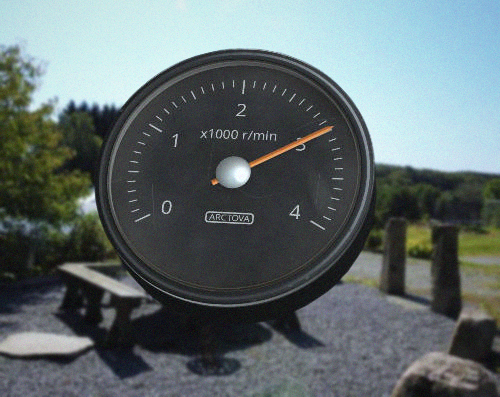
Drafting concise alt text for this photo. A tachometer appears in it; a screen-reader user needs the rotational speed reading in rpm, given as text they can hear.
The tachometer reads 3000 rpm
